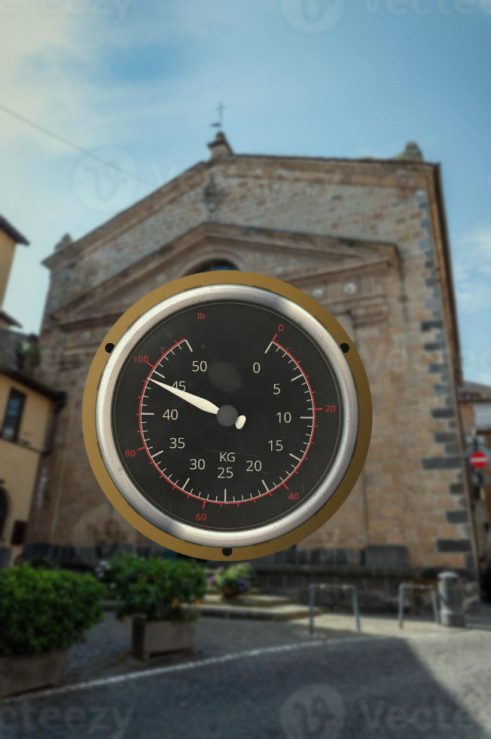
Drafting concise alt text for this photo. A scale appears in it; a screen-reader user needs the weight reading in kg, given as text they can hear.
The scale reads 44 kg
